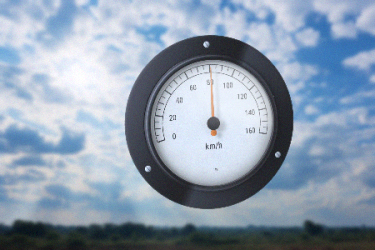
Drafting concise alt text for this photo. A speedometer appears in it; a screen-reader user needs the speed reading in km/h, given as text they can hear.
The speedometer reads 80 km/h
